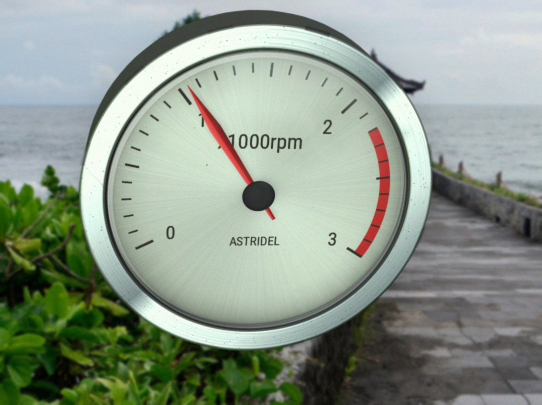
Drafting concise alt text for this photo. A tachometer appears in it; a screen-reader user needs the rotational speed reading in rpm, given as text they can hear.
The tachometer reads 1050 rpm
